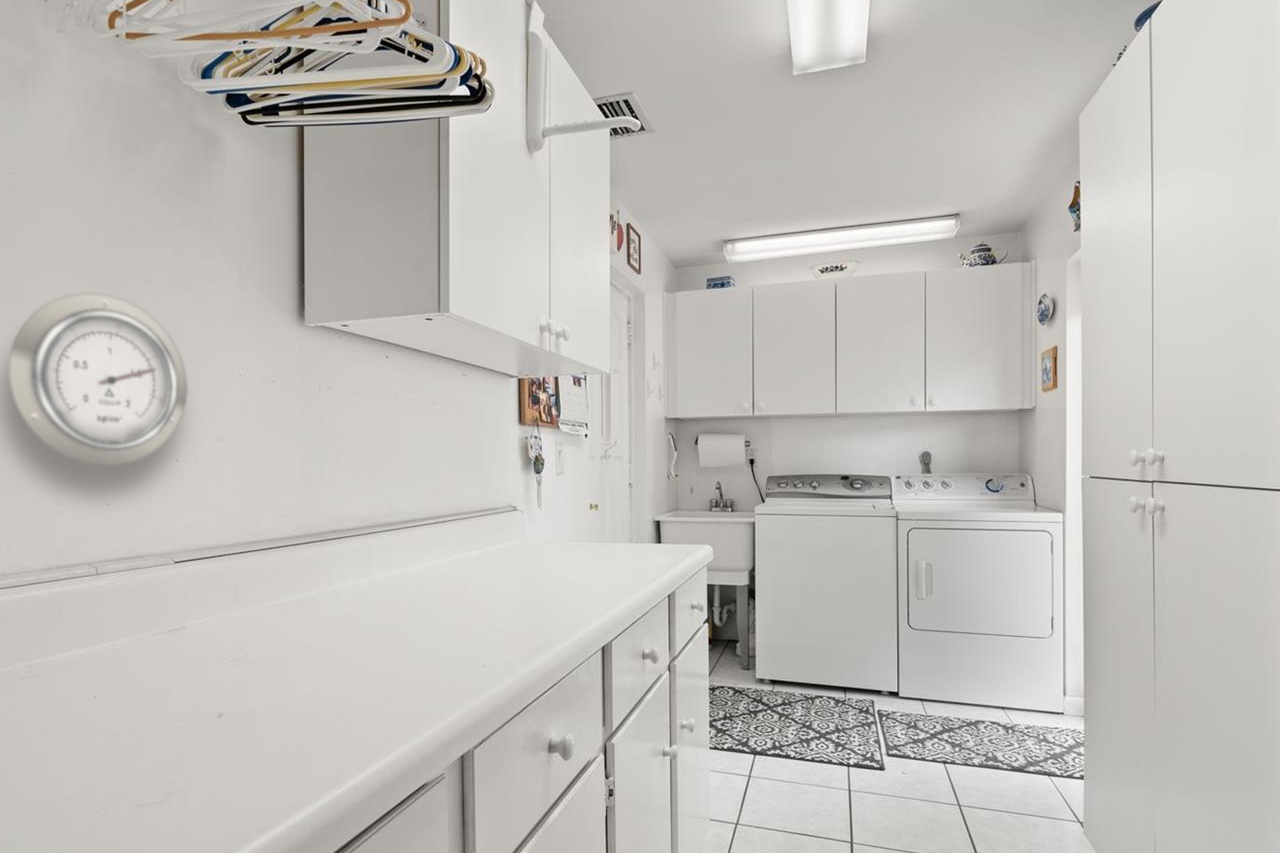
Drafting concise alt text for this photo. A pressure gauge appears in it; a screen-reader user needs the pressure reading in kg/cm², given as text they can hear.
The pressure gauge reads 1.5 kg/cm²
